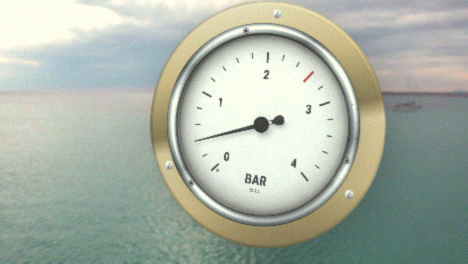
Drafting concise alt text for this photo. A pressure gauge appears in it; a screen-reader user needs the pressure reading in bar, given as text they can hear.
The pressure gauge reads 0.4 bar
